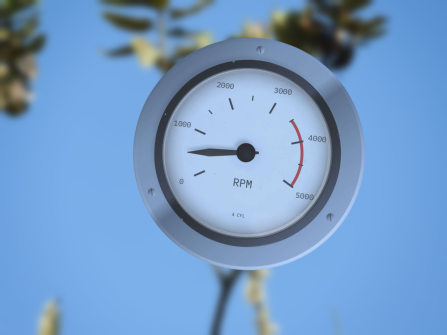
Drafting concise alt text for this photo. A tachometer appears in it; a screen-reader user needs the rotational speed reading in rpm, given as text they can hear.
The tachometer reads 500 rpm
